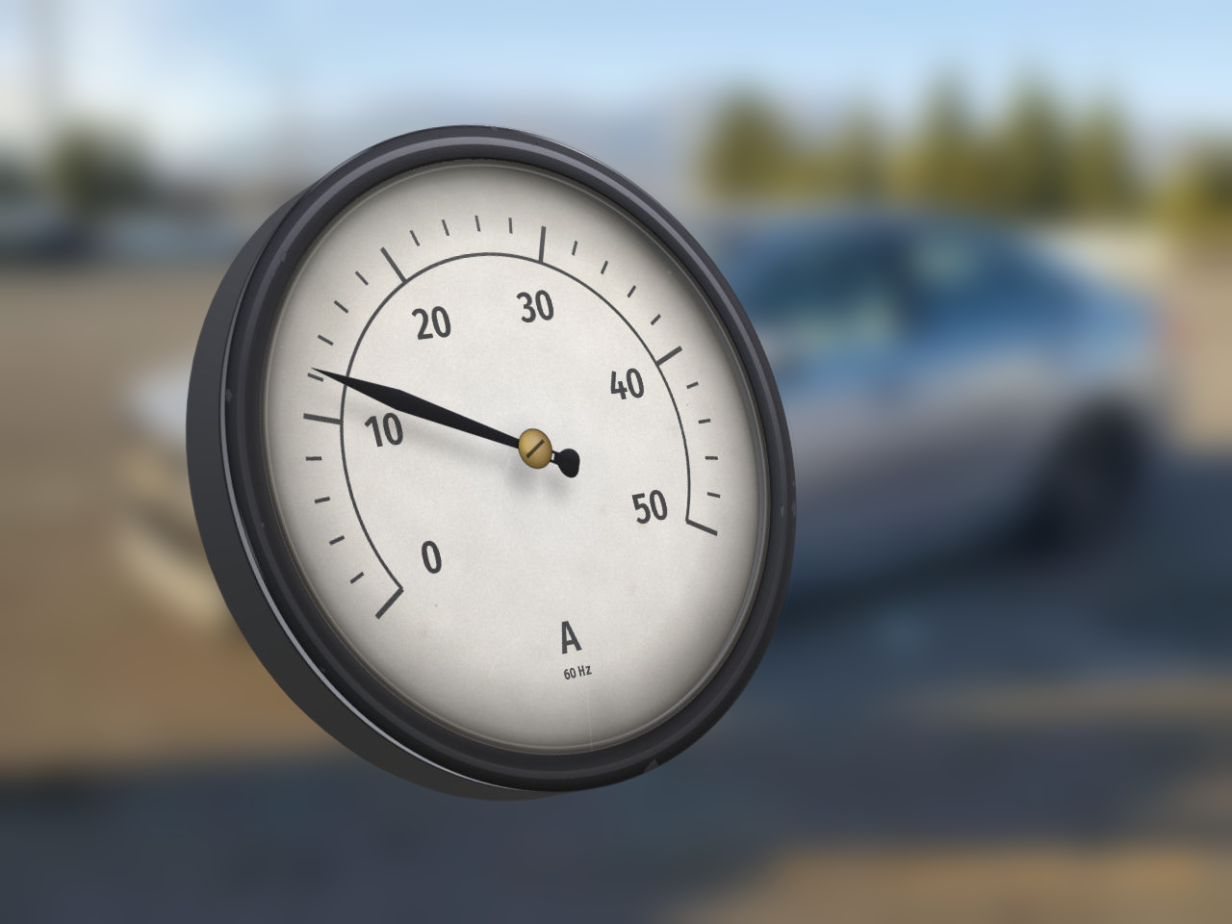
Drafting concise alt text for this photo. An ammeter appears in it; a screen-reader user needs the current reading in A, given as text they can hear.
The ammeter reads 12 A
